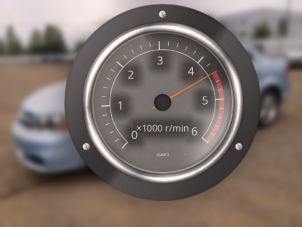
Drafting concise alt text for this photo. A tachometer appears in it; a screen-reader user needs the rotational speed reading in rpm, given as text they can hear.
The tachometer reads 4400 rpm
